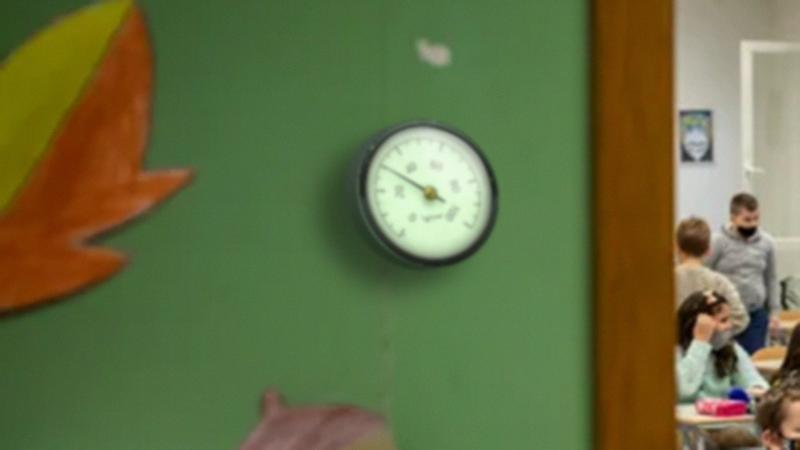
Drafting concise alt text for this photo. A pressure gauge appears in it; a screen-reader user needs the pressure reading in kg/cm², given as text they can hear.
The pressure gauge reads 30 kg/cm²
